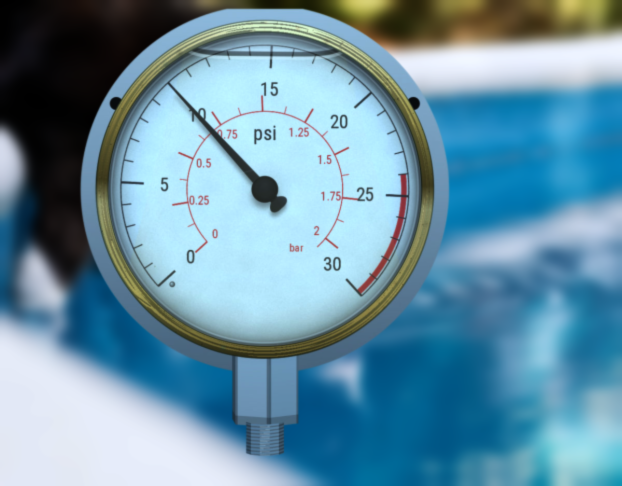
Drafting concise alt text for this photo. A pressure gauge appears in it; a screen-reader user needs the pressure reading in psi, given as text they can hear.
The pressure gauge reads 10 psi
